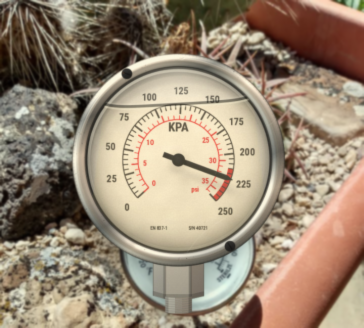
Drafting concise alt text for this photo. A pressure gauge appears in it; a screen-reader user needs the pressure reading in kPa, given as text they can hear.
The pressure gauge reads 225 kPa
